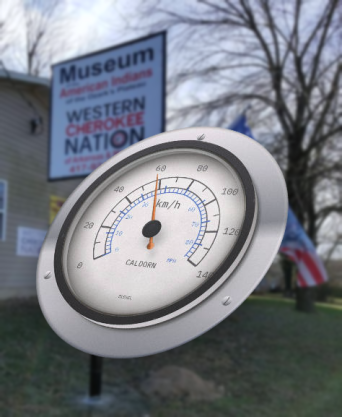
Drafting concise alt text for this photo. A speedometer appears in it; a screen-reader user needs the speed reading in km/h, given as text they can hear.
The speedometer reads 60 km/h
